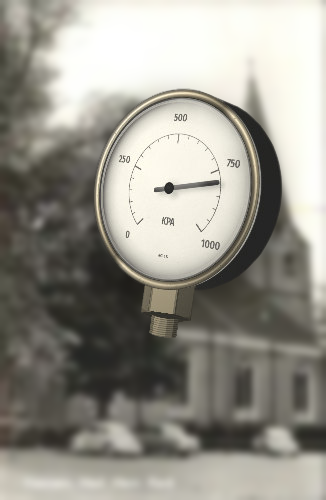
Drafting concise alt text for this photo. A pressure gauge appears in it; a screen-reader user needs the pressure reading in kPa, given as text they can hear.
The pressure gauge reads 800 kPa
